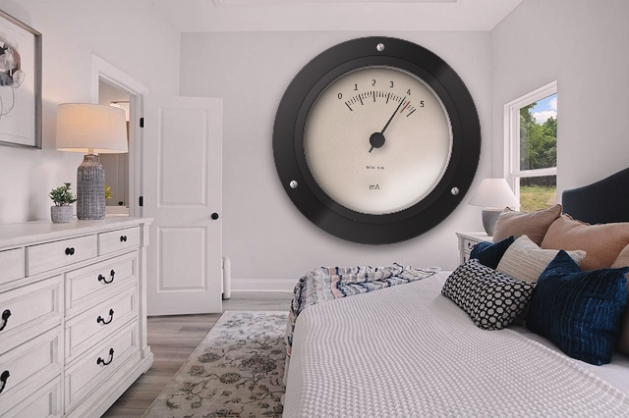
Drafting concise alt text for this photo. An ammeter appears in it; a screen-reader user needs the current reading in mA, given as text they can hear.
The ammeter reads 4 mA
